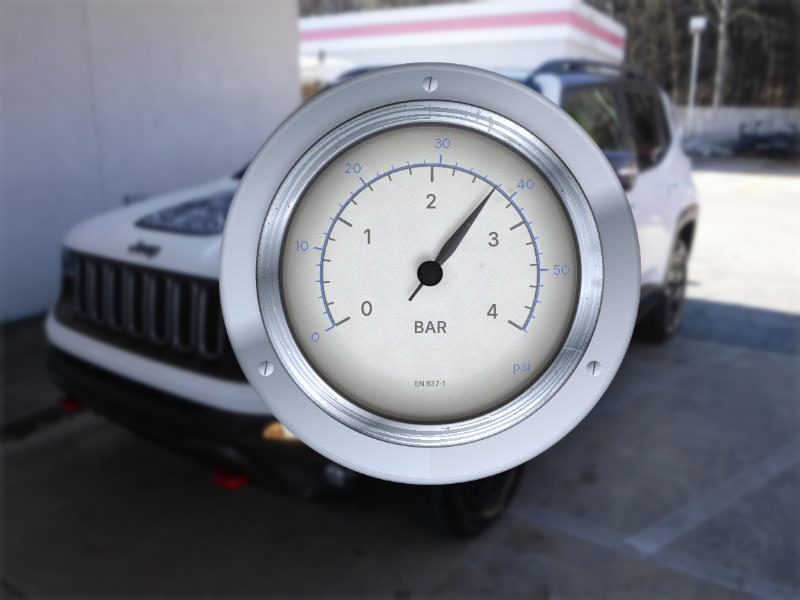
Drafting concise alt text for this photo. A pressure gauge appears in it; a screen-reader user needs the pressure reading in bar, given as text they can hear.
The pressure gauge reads 2.6 bar
